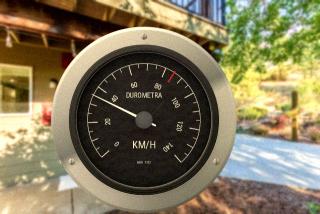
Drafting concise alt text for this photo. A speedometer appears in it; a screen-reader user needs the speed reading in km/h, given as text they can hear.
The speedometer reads 35 km/h
